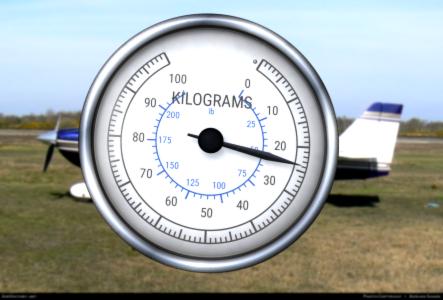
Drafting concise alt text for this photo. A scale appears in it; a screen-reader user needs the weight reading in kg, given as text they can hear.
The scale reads 24 kg
